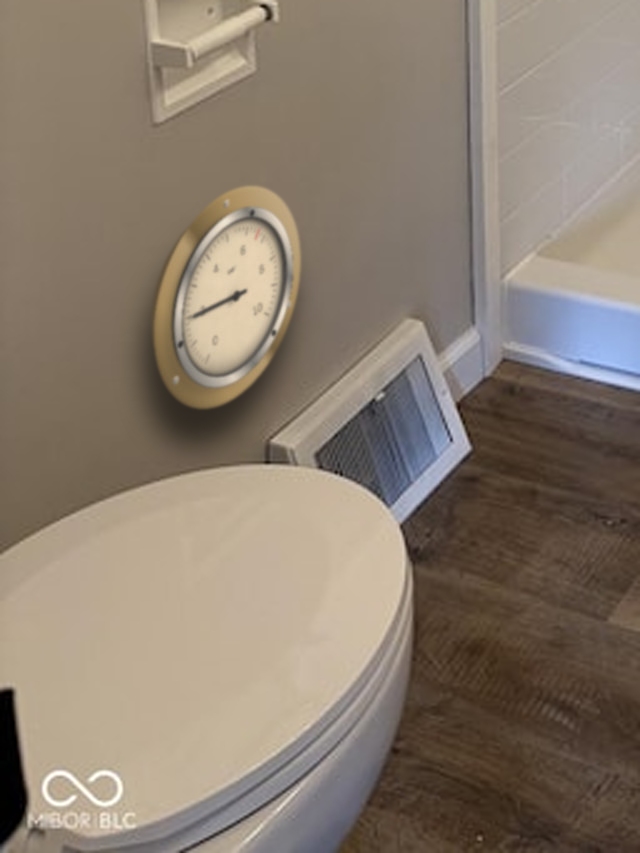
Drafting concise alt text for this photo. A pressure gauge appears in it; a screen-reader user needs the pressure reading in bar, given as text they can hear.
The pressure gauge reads 2 bar
